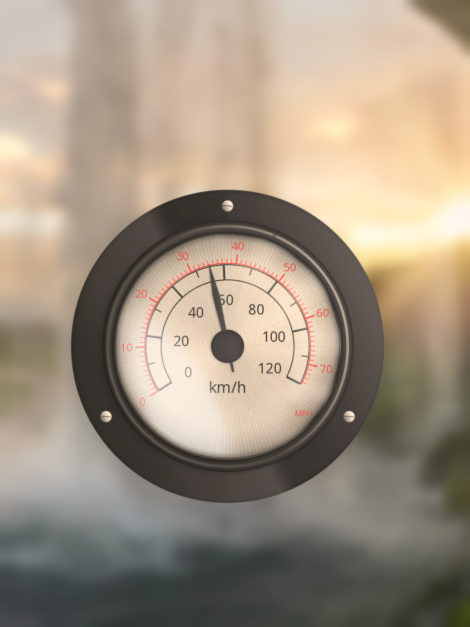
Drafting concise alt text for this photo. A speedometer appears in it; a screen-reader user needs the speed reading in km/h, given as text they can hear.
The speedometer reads 55 km/h
